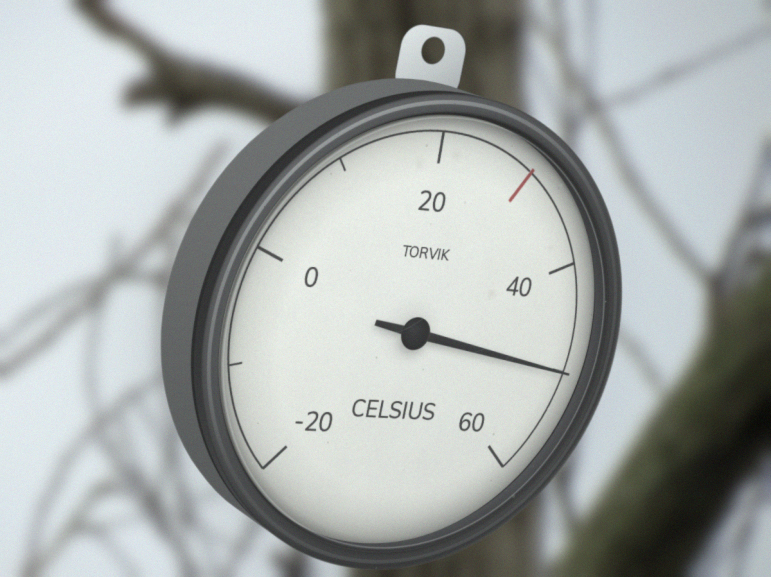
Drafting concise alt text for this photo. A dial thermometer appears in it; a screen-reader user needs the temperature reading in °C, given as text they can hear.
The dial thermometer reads 50 °C
